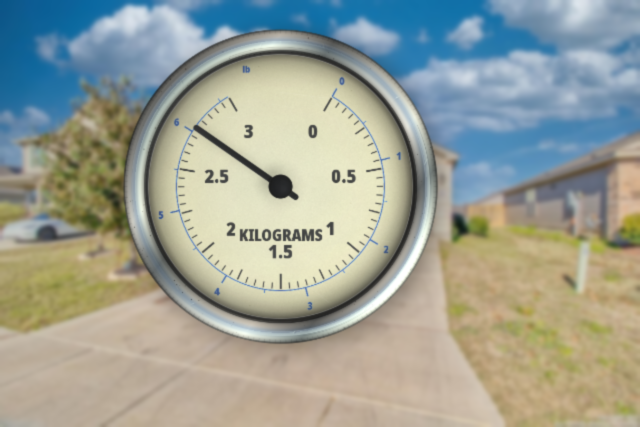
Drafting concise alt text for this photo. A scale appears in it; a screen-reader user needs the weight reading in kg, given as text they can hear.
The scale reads 2.75 kg
